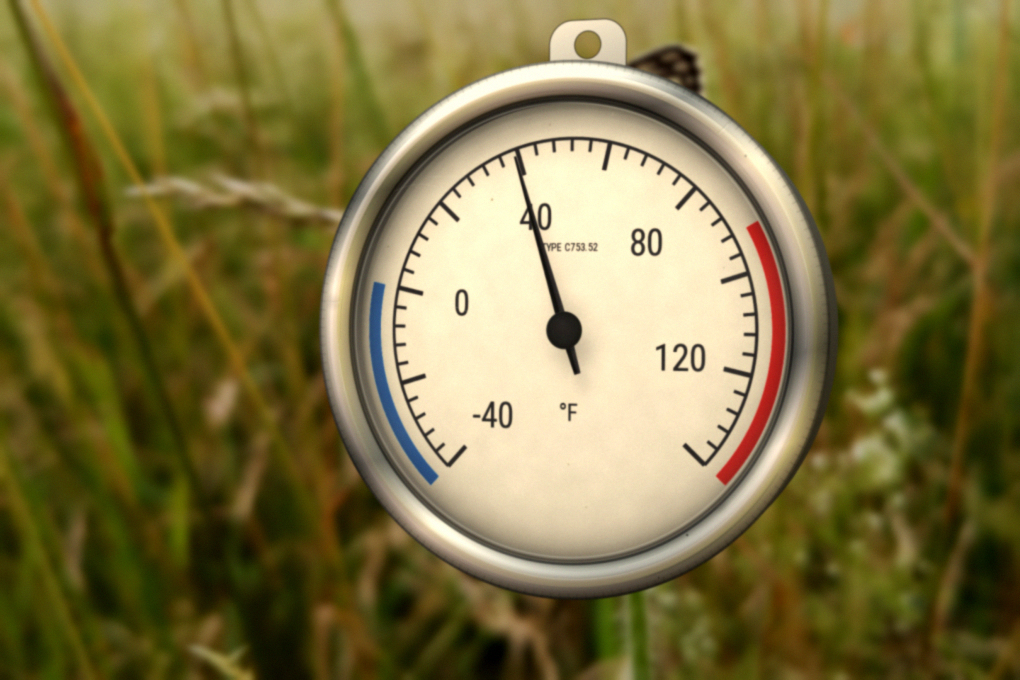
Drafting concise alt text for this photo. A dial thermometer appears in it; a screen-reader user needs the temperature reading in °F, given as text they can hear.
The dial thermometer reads 40 °F
